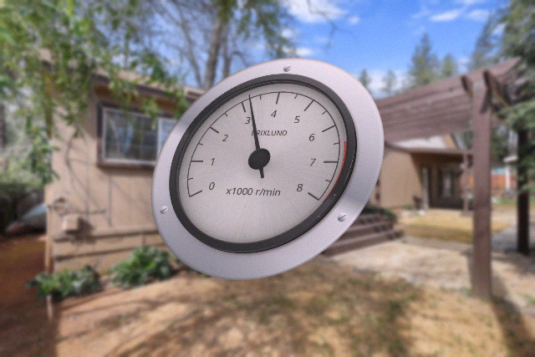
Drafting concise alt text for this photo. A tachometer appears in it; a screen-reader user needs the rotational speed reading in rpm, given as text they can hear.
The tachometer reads 3250 rpm
